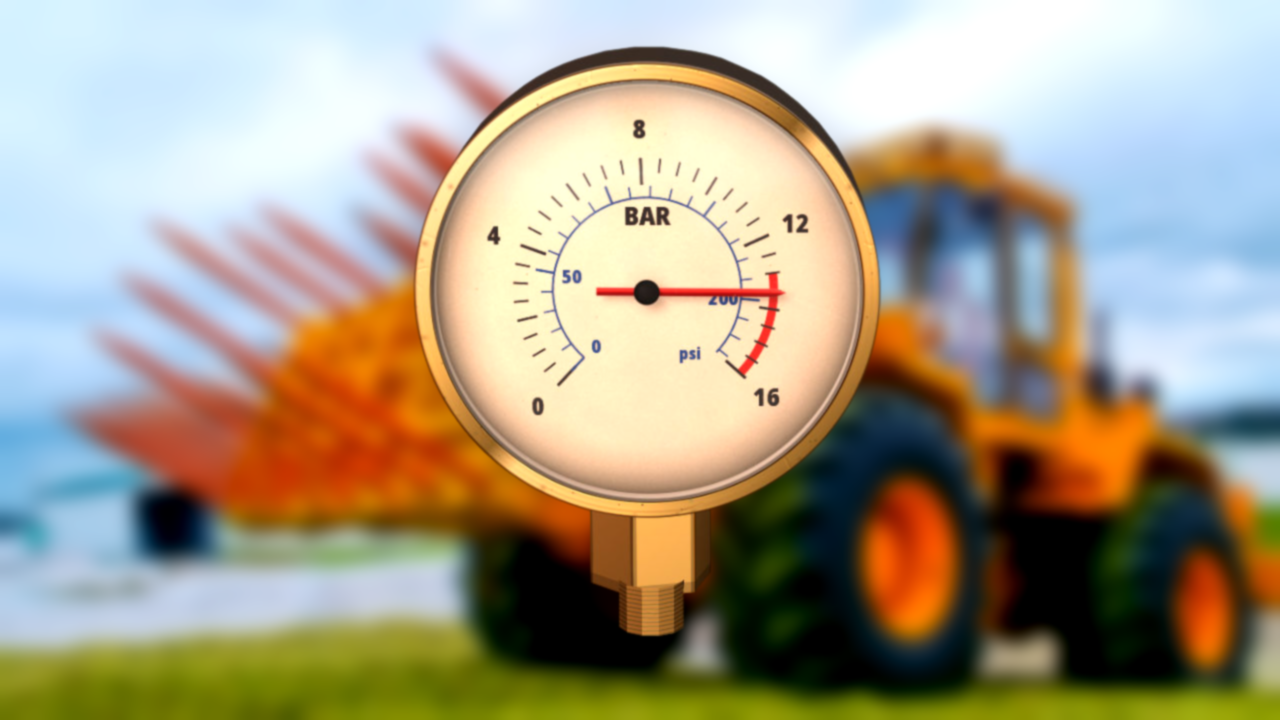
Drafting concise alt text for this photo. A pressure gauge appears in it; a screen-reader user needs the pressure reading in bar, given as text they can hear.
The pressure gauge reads 13.5 bar
